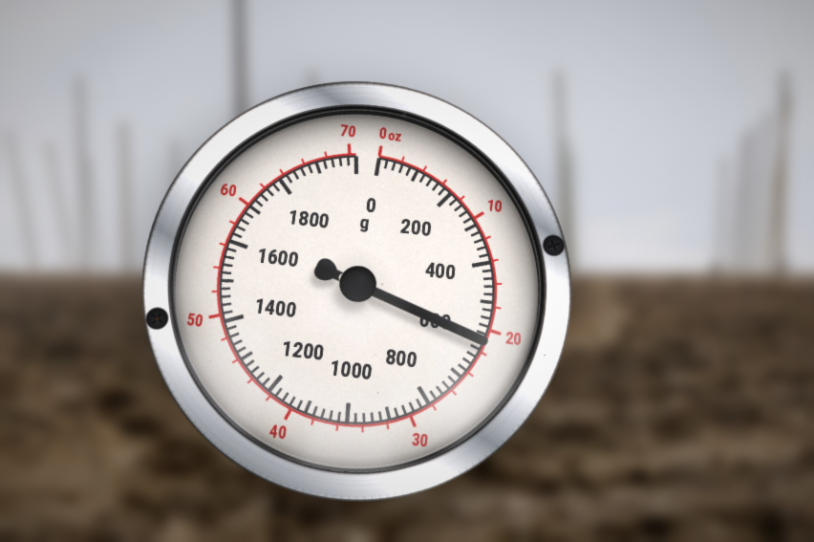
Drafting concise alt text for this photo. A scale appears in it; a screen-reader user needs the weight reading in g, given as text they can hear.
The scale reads 600 g
